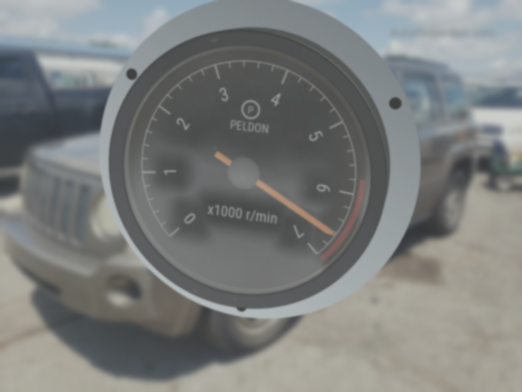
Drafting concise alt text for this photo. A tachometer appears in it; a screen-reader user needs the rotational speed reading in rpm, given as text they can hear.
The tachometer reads 6600 rpm
